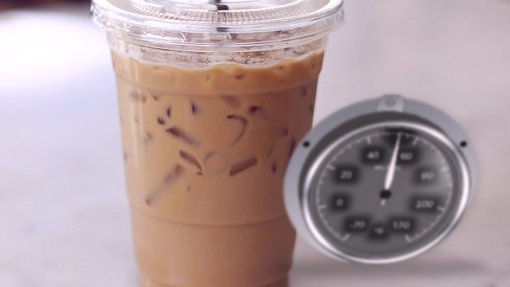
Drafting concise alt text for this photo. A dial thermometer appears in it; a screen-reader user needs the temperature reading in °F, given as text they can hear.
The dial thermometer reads 52 °F
